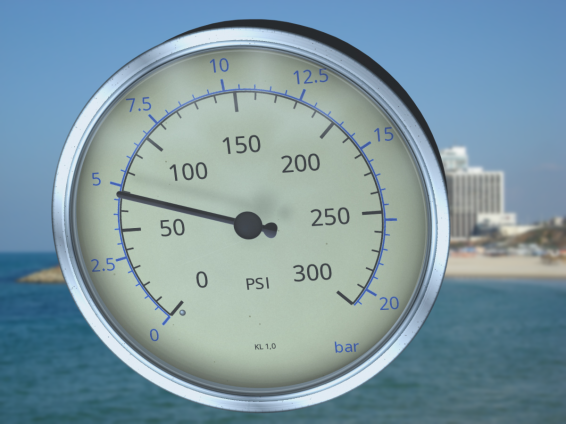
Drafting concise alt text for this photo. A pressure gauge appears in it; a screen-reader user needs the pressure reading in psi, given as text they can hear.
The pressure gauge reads 70 psi
